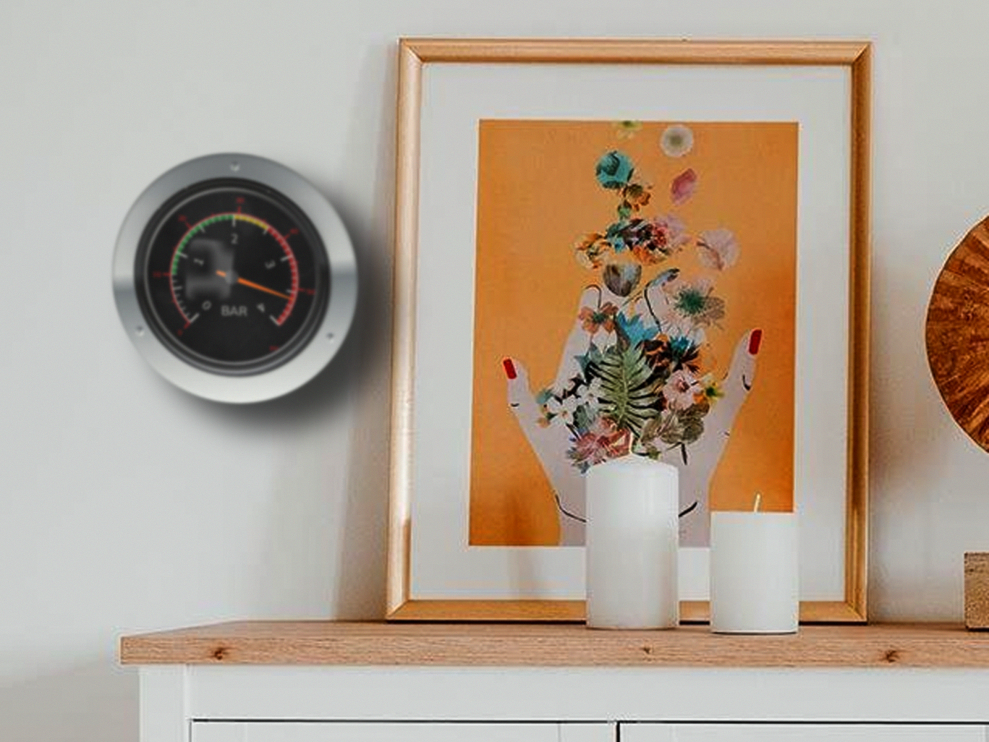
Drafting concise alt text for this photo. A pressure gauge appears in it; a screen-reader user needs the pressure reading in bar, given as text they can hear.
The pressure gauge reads 3.6 bar
